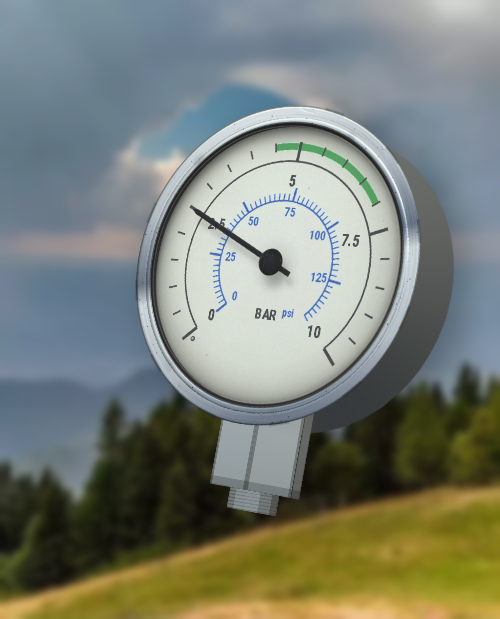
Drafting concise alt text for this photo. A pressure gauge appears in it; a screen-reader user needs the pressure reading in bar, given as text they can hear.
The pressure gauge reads 2.5 bar
